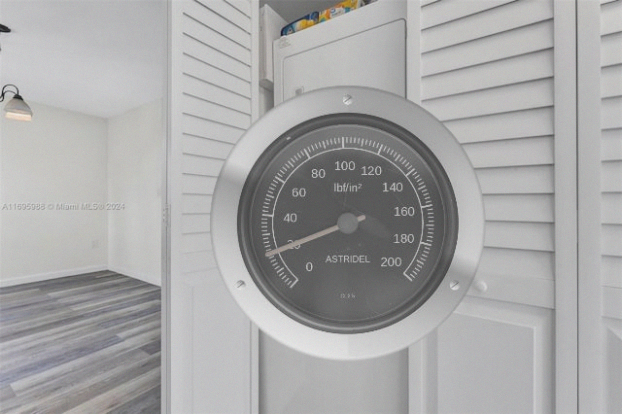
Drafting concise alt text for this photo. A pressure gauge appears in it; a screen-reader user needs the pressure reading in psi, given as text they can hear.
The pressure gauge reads 20 psi
